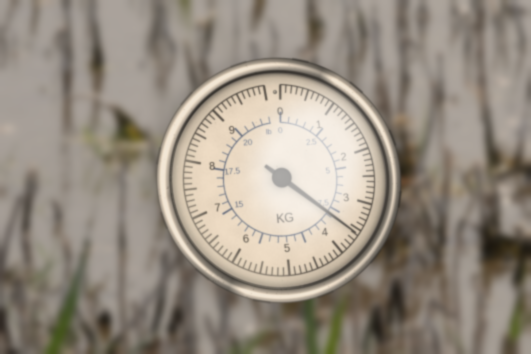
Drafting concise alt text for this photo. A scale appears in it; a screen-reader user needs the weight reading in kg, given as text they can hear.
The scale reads 3.6 kg
